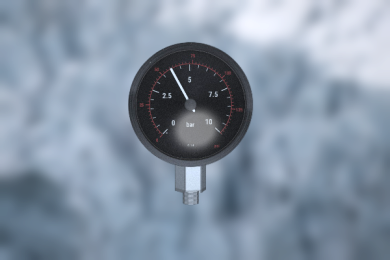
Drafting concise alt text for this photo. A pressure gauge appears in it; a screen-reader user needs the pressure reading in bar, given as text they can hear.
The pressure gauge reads 4 bar
